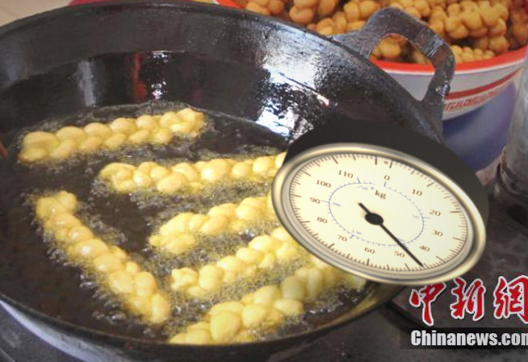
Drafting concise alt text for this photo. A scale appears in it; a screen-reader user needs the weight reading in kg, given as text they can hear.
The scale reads 45 kg
